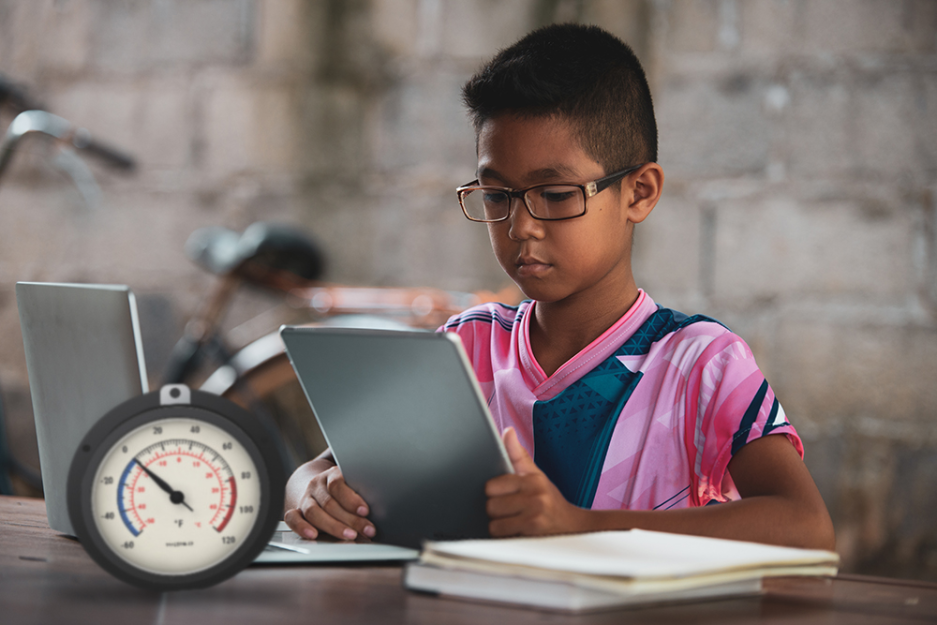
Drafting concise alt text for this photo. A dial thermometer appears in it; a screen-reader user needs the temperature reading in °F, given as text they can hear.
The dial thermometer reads 0 °F
